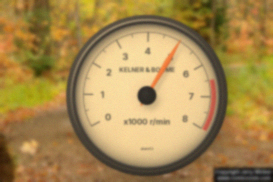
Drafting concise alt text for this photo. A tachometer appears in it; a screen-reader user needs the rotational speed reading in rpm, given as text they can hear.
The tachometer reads 5000 rpm
